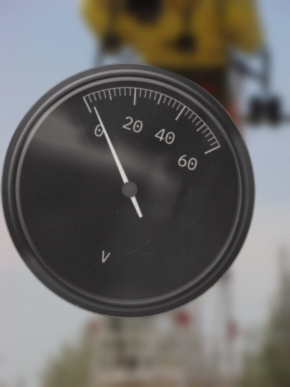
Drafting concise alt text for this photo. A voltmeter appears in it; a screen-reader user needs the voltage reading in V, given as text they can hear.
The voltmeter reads 2 V
